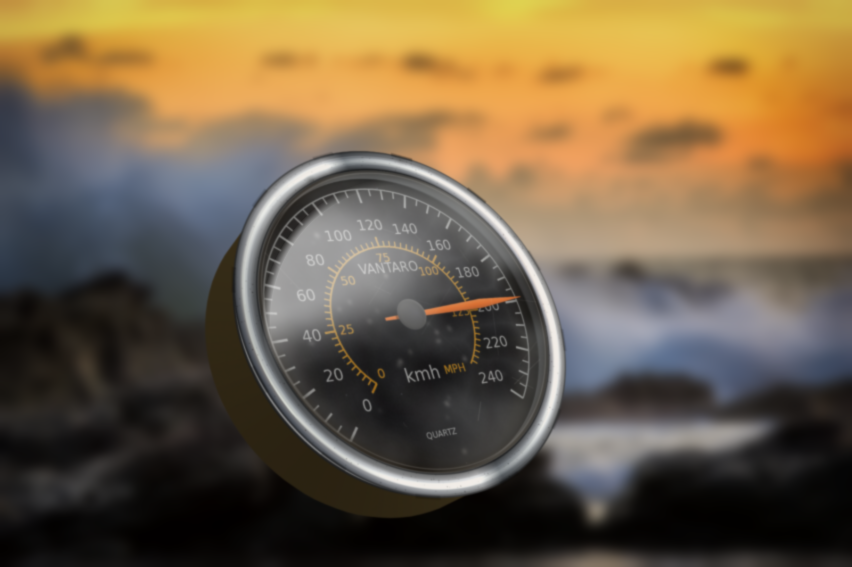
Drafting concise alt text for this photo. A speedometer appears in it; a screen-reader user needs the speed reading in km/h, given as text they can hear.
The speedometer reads 200 km/h
